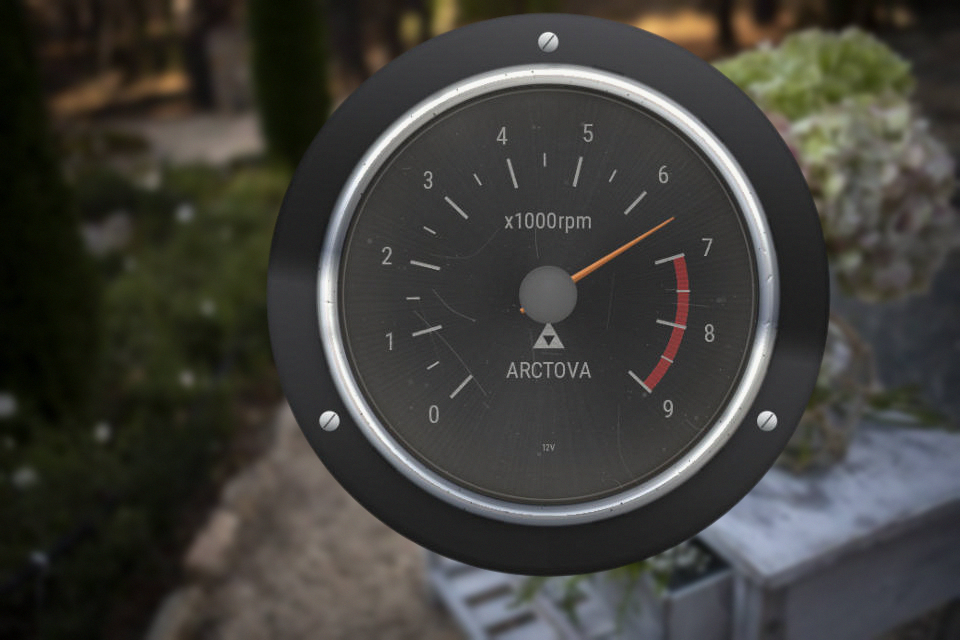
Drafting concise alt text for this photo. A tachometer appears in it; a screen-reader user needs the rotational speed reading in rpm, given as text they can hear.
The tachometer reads 6500 rpm
